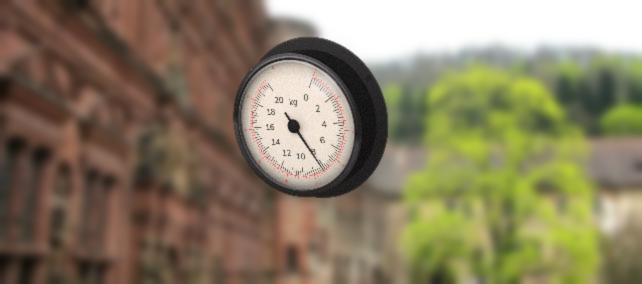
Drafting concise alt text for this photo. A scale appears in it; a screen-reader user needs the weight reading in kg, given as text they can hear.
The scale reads 8 kg
